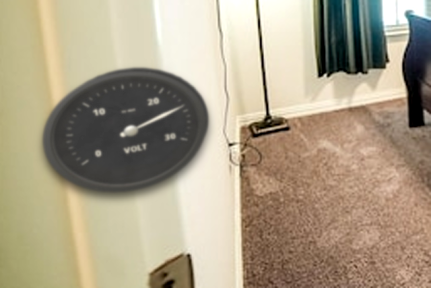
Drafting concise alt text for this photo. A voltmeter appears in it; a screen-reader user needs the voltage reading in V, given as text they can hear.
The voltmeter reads 24 V
